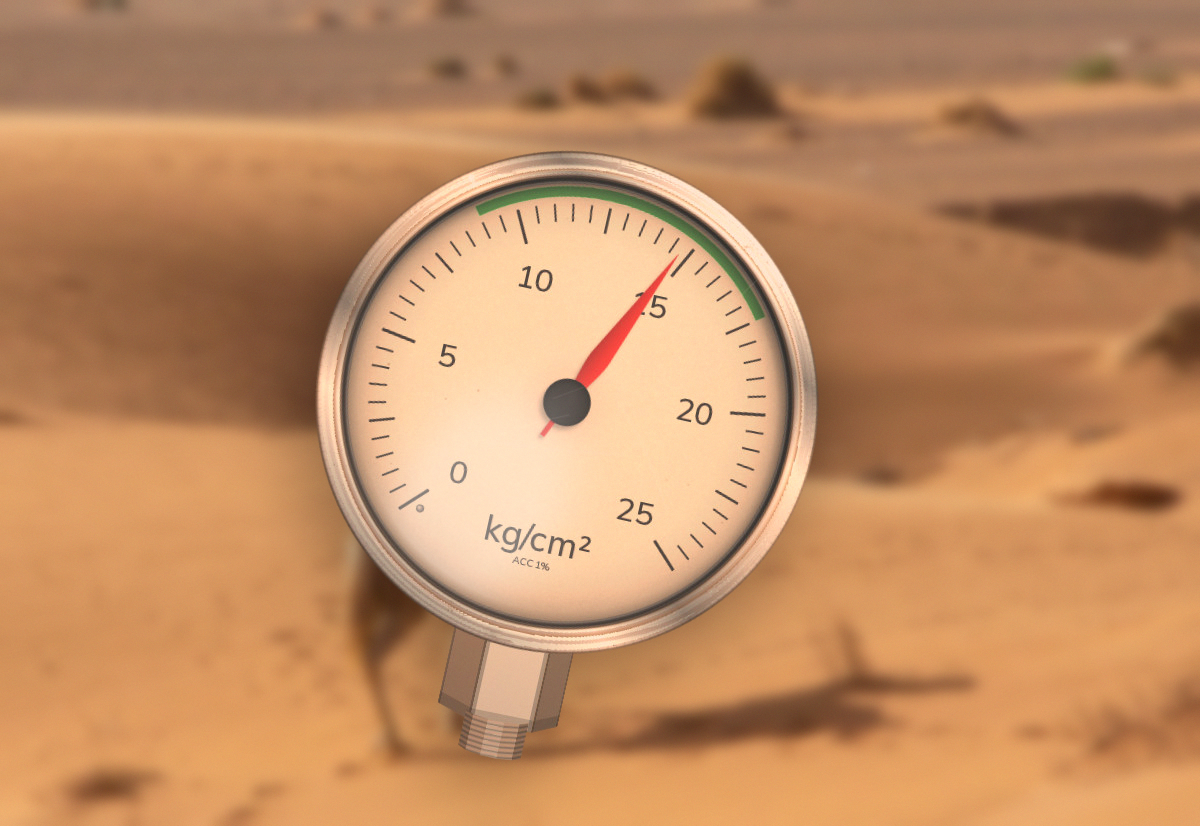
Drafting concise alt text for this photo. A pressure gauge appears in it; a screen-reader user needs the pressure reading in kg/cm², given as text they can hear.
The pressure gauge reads 14.75 kg/cm²
